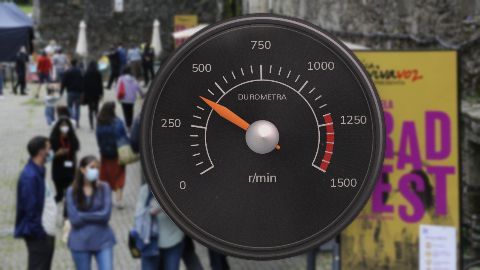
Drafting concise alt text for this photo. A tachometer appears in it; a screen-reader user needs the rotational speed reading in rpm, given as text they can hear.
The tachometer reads 400 rpm
